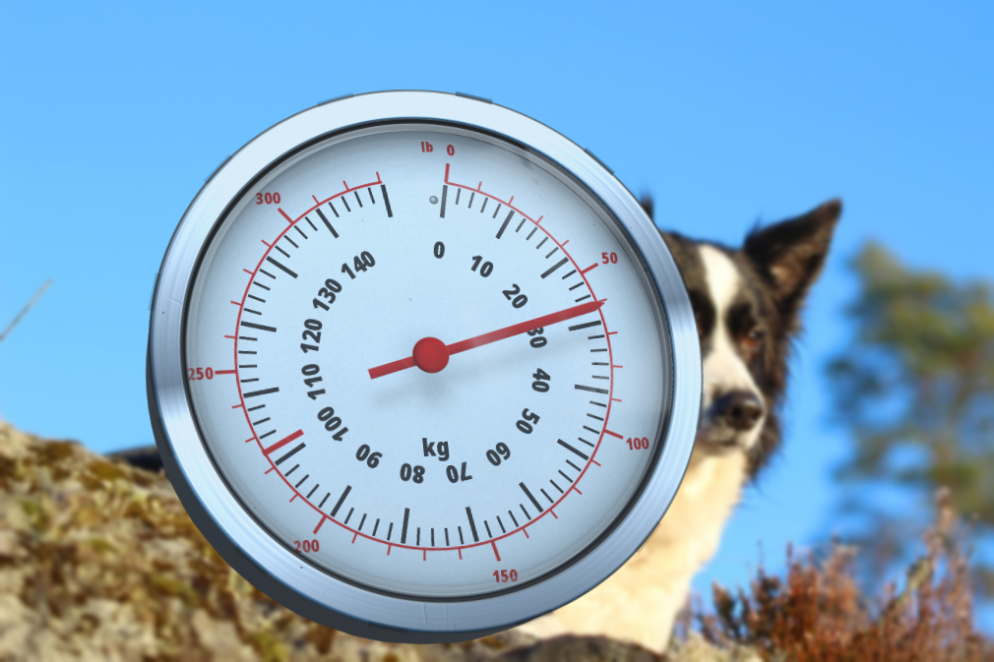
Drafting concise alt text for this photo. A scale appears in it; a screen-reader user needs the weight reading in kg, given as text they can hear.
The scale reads 28 kg
